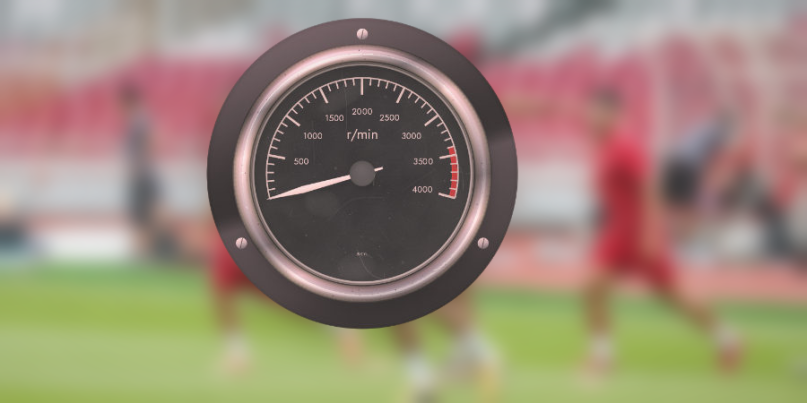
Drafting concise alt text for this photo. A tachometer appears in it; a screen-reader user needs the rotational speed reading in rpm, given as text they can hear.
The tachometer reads 0 rpm
